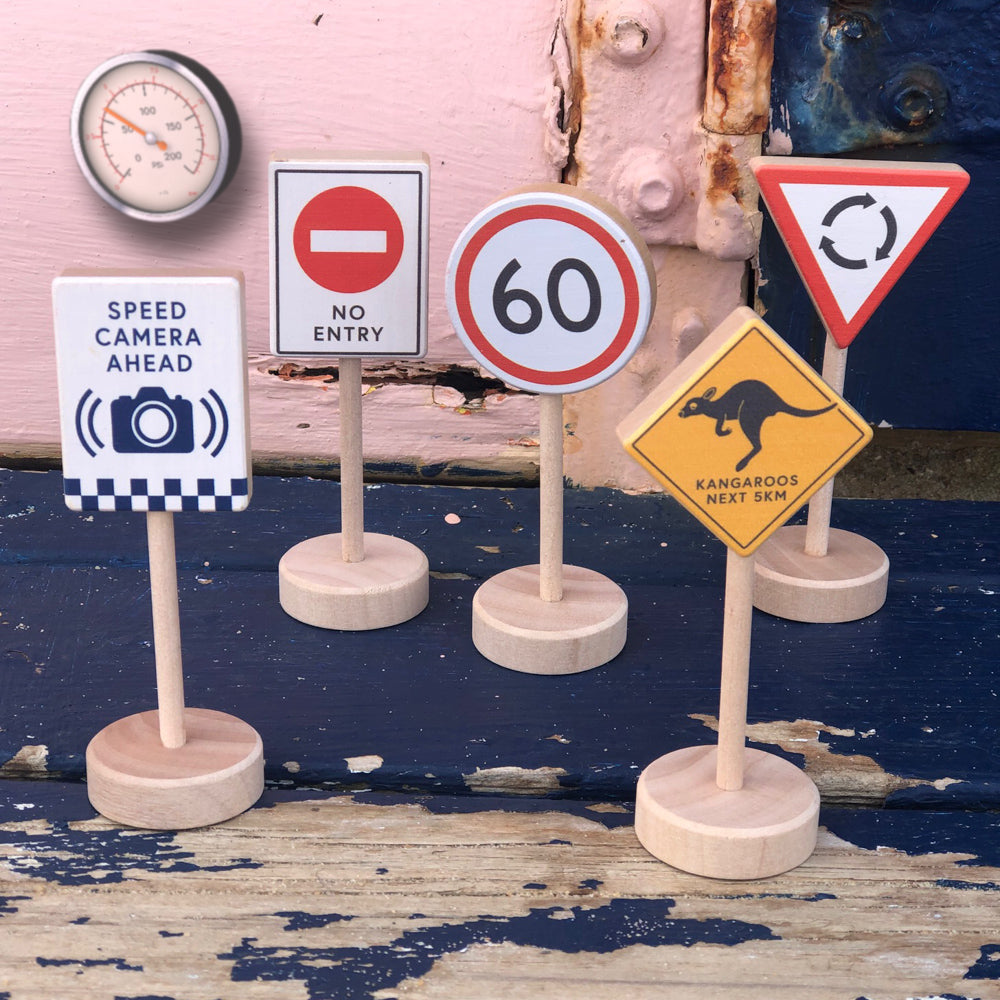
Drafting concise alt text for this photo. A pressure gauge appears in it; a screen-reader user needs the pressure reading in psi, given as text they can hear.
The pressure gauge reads 60 psi
